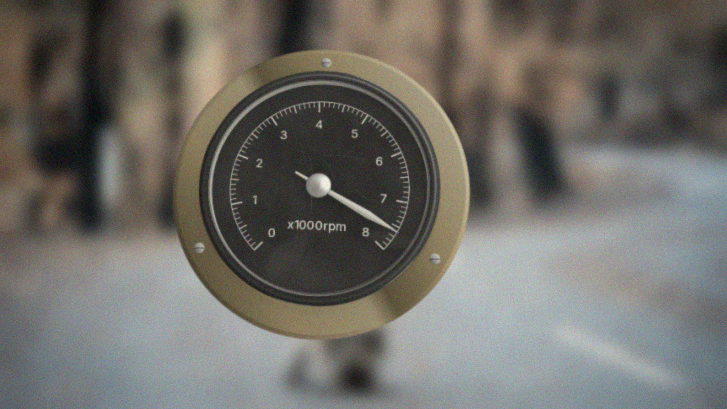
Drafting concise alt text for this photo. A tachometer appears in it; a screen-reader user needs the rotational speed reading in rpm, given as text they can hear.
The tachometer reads 7600 rpm
